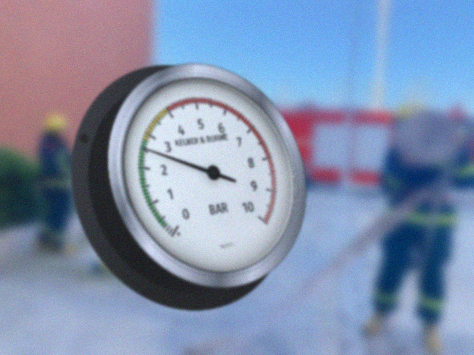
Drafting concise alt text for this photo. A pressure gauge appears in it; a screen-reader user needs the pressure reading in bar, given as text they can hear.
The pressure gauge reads 2.5 bar
